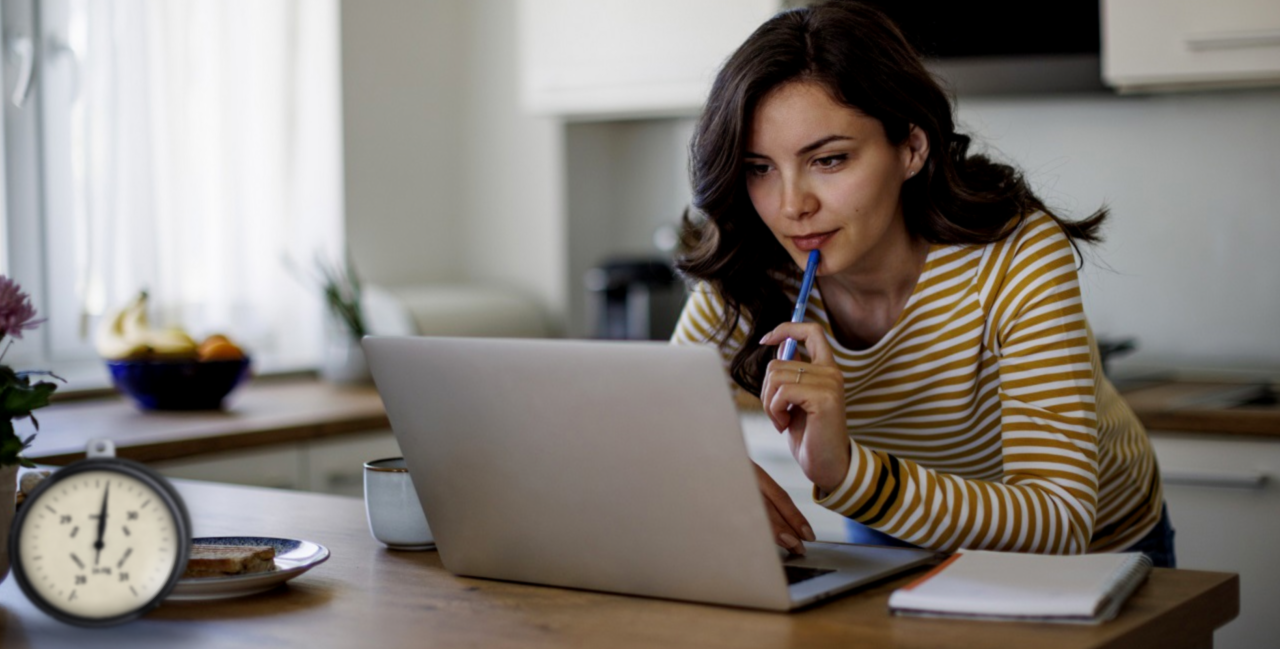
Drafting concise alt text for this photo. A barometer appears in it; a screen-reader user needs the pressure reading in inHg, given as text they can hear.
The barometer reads 29.6 inHg
